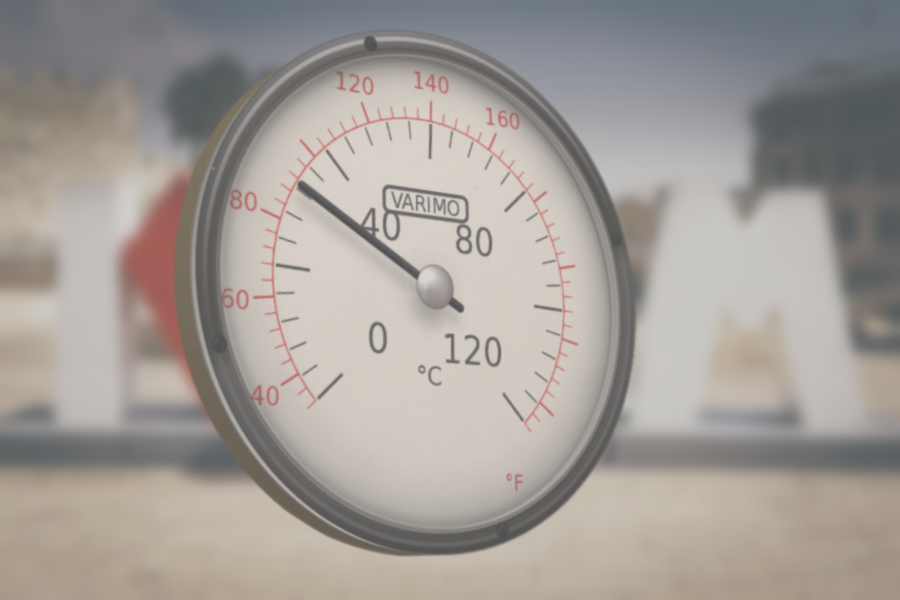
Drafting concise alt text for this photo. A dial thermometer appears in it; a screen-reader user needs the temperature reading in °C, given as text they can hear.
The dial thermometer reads 32 °C
